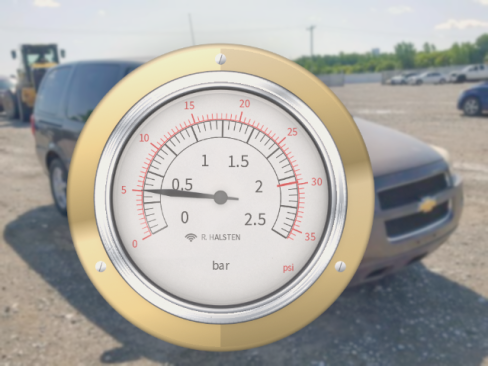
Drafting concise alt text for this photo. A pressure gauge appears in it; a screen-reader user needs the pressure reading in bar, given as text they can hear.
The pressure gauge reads 0.35 bar
